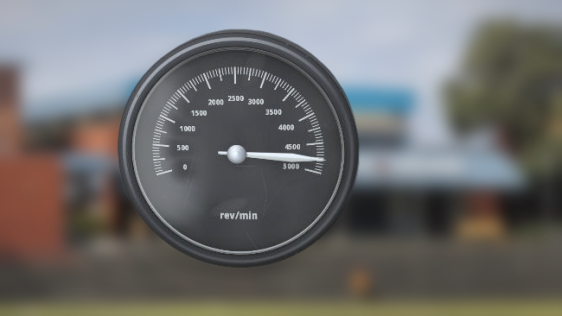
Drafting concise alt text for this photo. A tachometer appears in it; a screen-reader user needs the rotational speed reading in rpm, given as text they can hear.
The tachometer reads 4750 rpm
